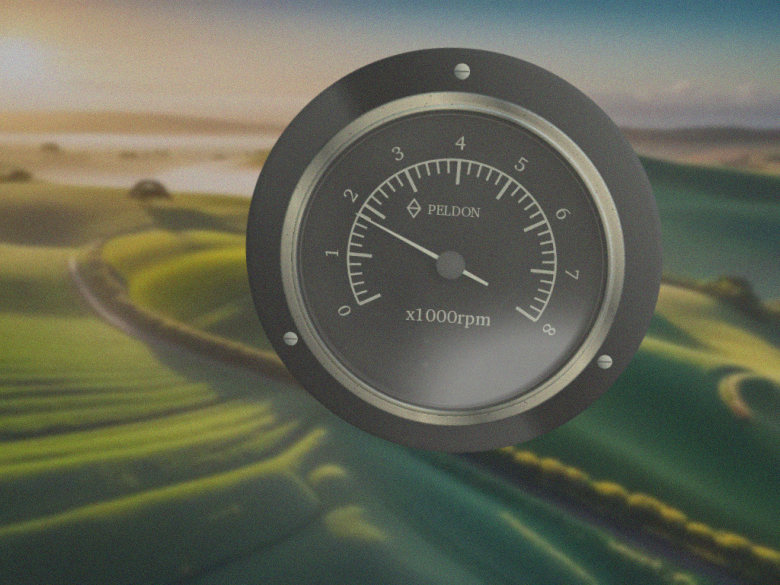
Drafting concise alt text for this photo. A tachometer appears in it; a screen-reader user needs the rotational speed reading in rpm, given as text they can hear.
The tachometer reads 1800 rpm
